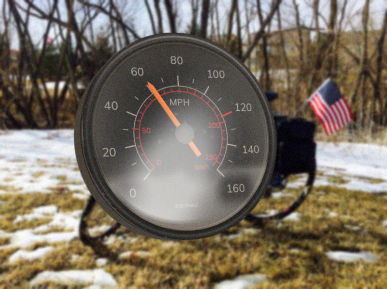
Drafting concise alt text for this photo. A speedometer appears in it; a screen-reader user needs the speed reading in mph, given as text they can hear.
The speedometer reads 60 mph
